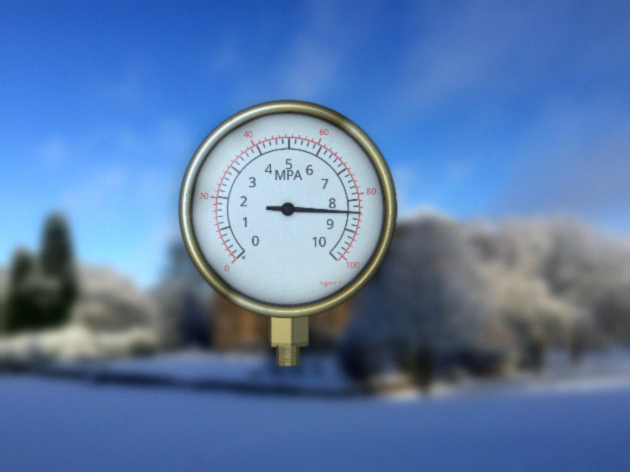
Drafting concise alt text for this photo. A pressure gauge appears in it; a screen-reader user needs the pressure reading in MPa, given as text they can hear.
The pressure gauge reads 8.4 MPa
